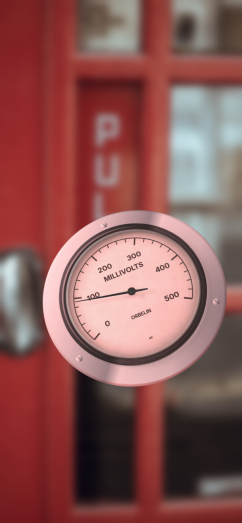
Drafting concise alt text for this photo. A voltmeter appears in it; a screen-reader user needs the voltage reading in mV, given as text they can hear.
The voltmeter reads 90 mV
